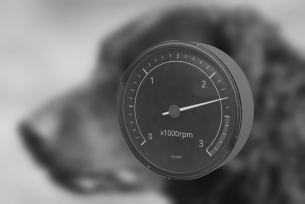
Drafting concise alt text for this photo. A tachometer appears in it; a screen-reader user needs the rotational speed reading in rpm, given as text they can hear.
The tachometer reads 2300 rpm
